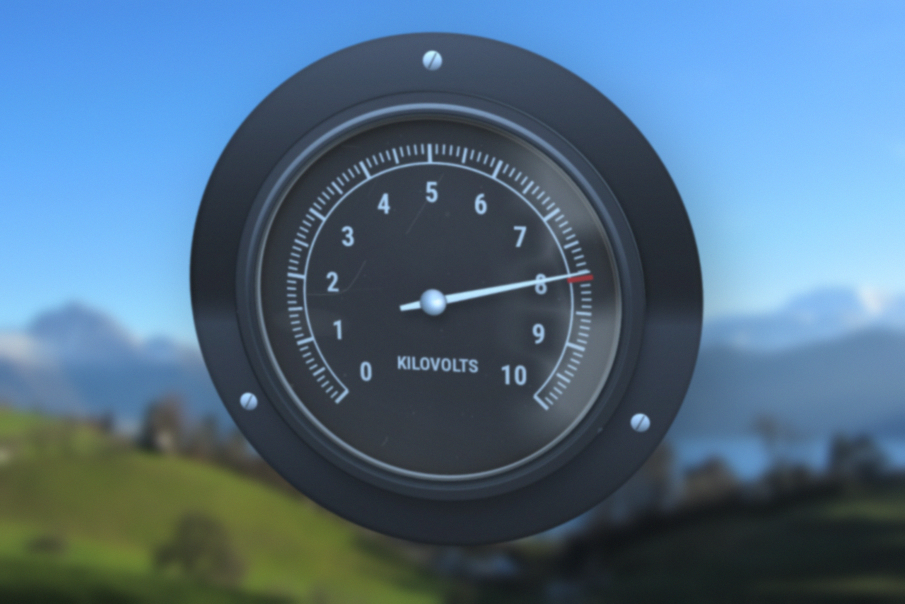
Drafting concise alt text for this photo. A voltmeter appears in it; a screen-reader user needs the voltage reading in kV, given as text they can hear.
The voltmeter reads 7.9 kV
